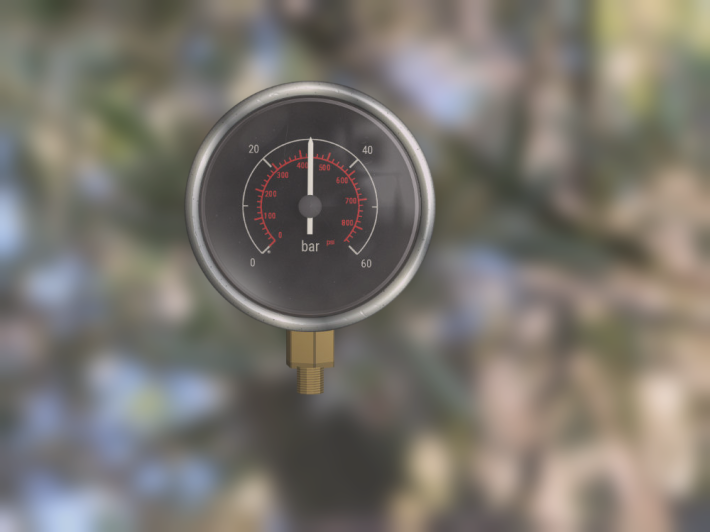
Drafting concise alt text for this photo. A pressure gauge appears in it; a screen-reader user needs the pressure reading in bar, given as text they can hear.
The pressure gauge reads 30 bar
